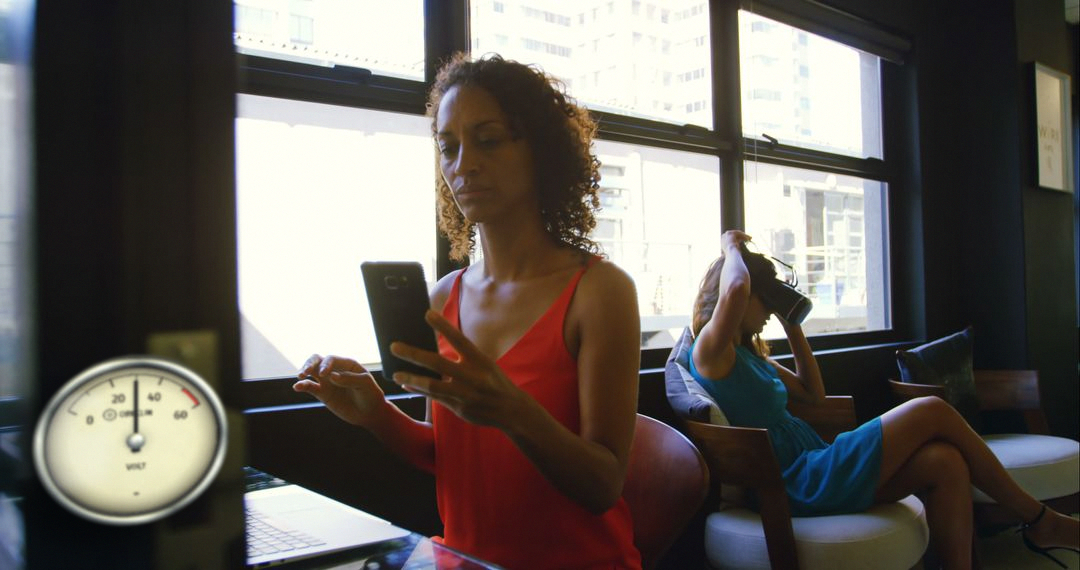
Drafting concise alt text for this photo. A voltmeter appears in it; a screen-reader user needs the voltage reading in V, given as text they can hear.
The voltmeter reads 30 V
